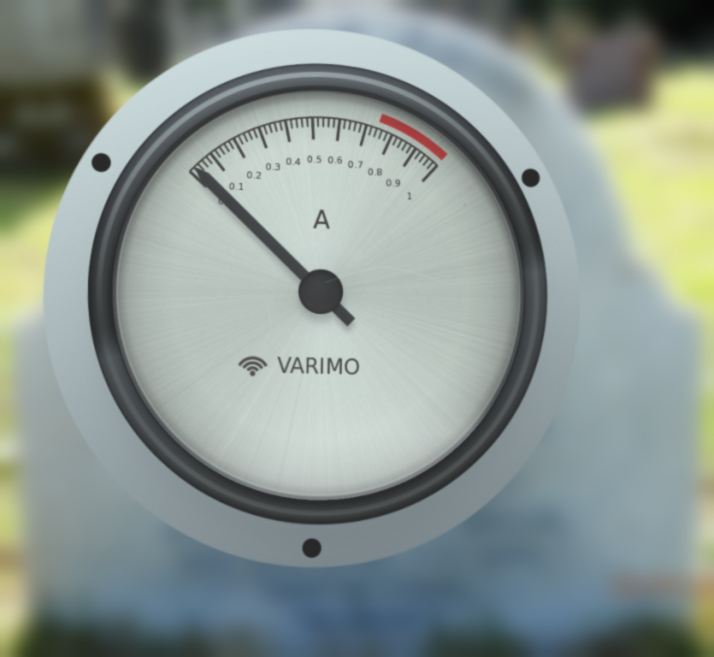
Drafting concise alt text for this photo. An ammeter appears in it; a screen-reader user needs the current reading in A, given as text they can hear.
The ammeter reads 0.02 A
